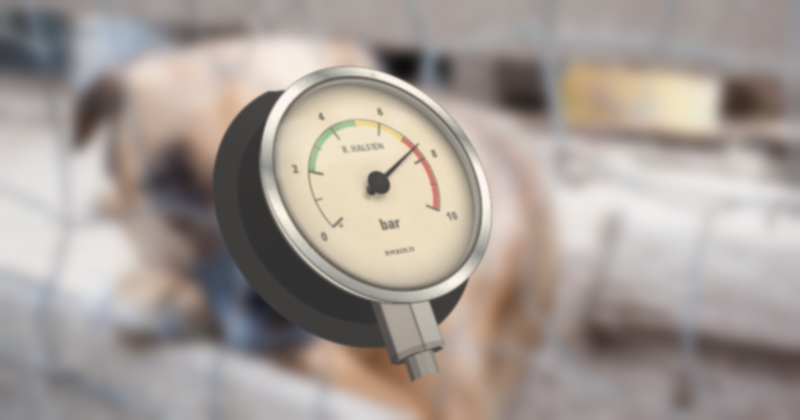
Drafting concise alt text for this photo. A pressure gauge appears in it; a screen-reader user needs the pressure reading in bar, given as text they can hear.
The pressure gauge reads 7.5 bar
